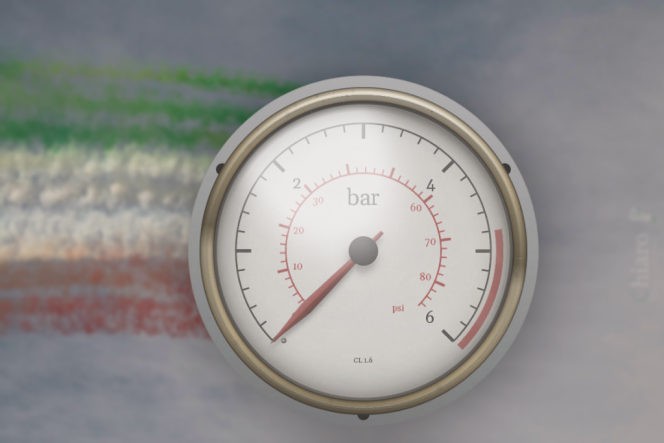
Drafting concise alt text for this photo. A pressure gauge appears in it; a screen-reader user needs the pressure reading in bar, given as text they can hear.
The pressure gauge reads 0 bar
